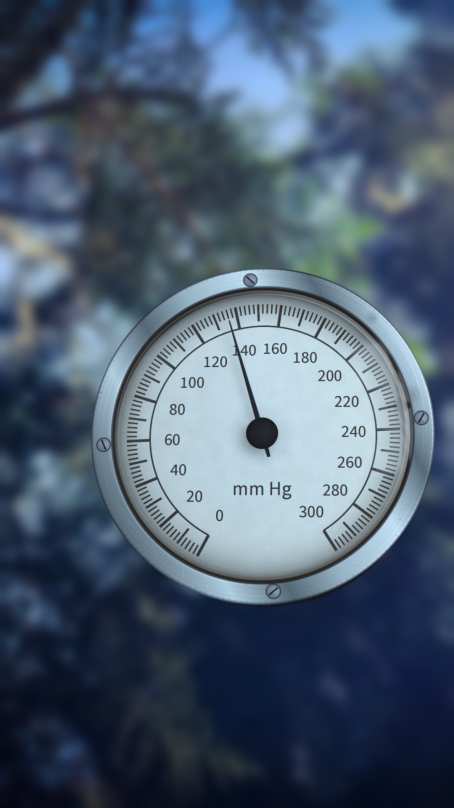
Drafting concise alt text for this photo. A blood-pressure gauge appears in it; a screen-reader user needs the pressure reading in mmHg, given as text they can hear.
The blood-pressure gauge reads 136 mmHg
